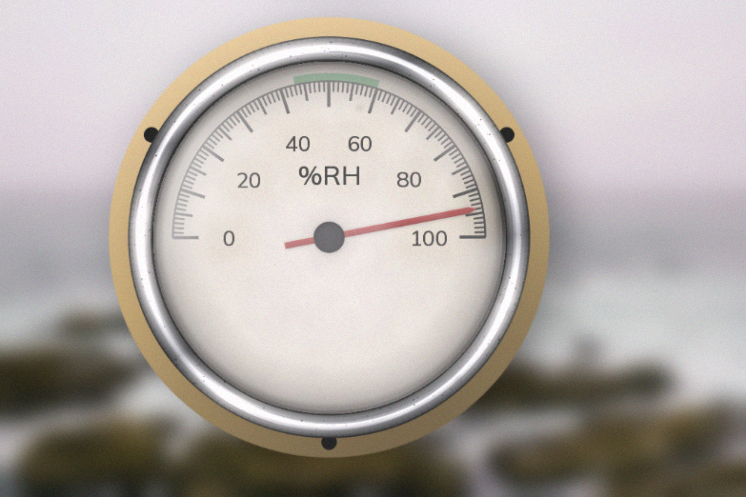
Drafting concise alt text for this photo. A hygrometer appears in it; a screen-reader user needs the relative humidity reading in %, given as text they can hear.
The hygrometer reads 94 %
